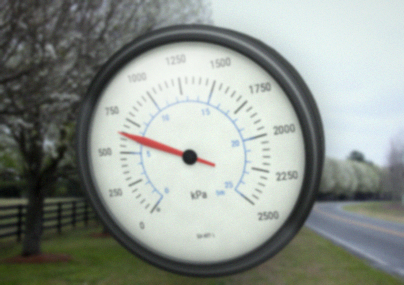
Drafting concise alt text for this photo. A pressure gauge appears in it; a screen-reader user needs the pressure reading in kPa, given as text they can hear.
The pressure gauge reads 650 kPa
